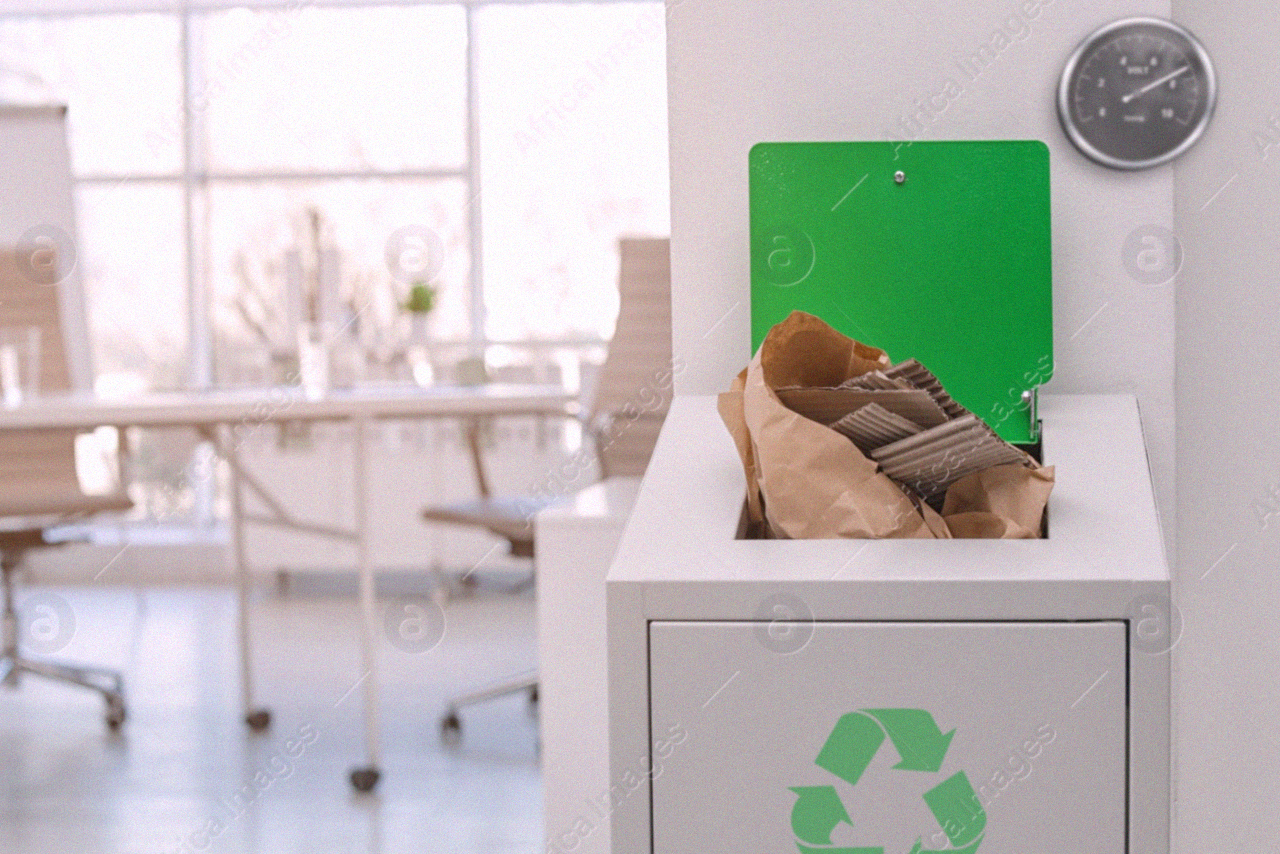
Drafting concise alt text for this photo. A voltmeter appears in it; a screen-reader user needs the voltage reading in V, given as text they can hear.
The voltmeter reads 7.5 V
